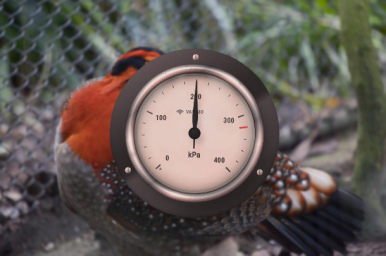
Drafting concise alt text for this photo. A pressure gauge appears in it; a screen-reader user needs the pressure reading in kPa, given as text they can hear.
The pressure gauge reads 200 kPa
